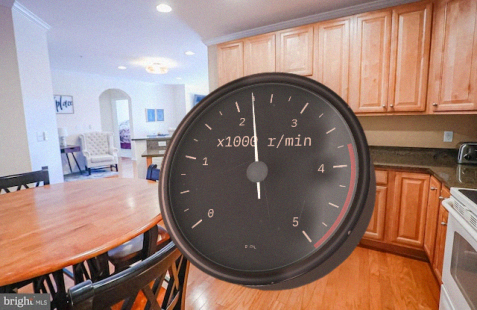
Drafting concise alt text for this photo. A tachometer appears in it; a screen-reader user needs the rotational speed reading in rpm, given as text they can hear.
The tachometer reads 2250 rpm
